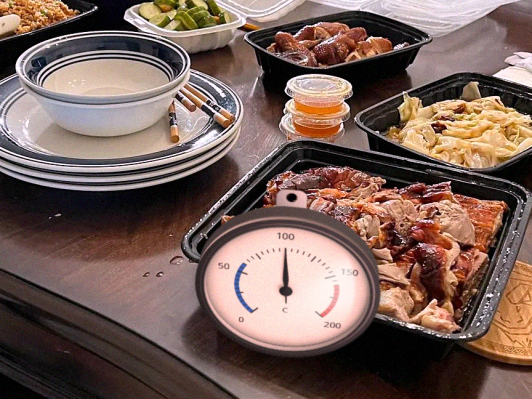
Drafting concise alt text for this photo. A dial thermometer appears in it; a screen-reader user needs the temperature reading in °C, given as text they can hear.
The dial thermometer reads 100 °C
